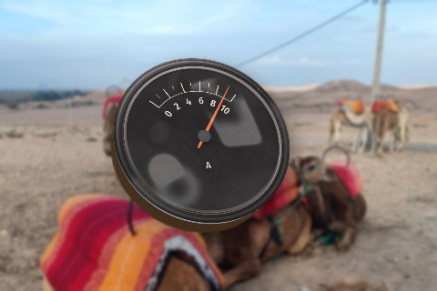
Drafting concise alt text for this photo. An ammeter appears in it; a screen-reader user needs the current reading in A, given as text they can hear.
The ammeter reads 9 A
